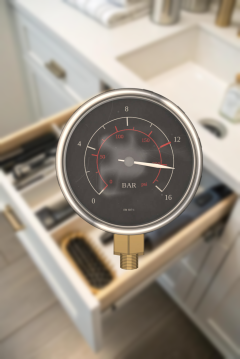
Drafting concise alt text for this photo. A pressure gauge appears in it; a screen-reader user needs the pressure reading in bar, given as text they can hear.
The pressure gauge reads 14 bar
